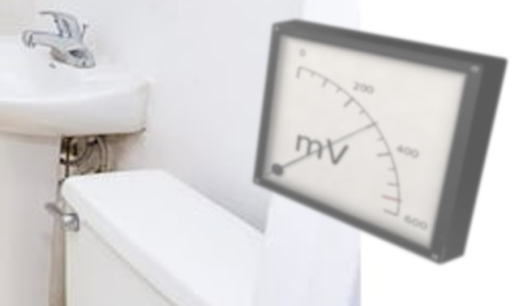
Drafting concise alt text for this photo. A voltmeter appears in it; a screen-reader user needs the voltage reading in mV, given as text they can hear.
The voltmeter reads 300 mV
